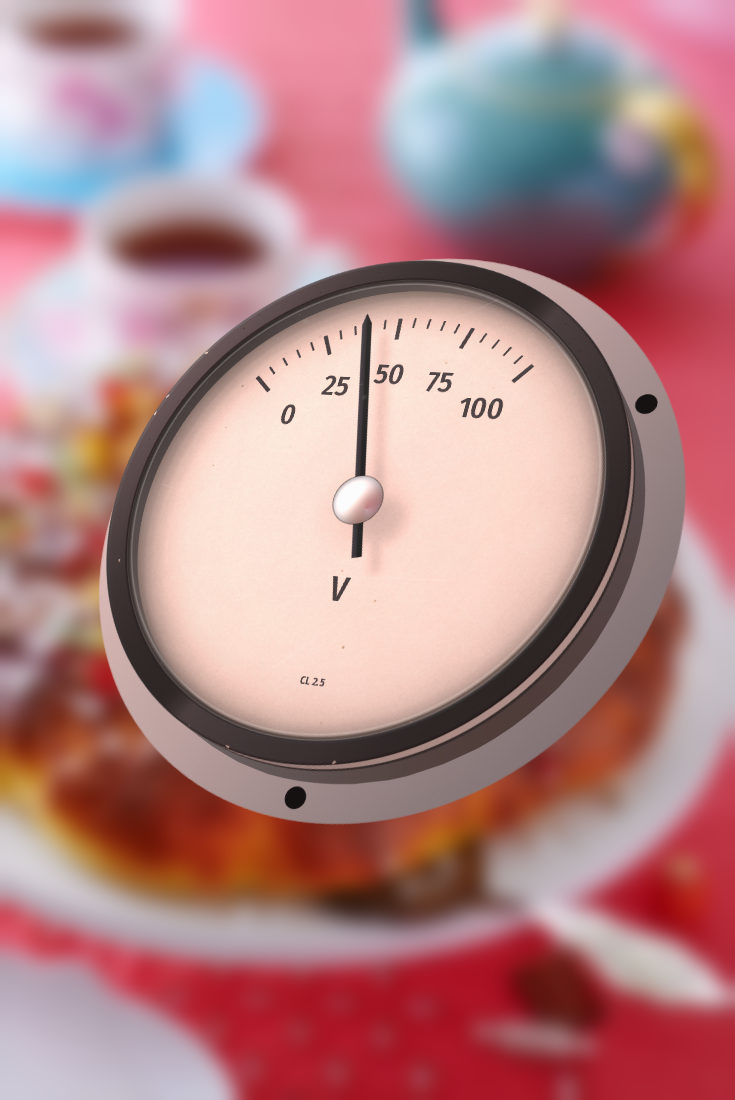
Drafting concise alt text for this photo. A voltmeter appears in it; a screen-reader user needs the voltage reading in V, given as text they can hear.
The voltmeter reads 40 V
